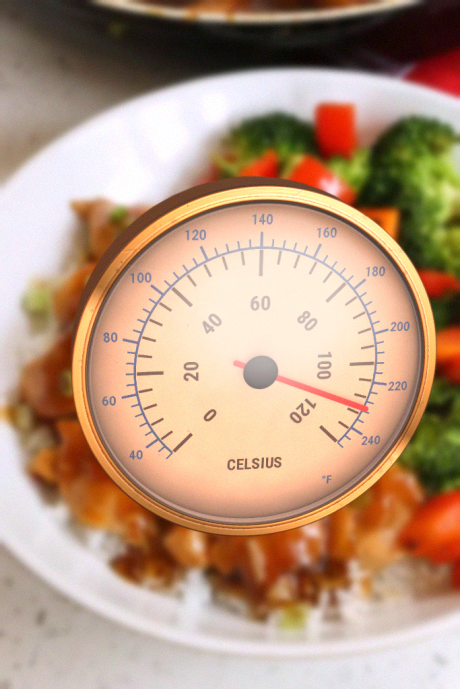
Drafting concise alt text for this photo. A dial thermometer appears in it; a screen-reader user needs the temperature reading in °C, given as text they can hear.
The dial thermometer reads 110 °C
